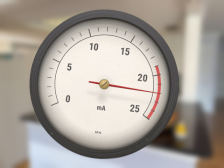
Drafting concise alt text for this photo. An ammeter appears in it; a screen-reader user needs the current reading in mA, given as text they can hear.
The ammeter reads 22 mA
